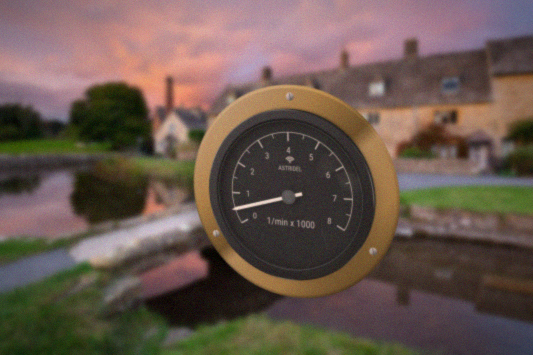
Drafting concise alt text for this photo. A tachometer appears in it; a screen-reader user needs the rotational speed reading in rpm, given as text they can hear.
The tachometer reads 500 rpm
